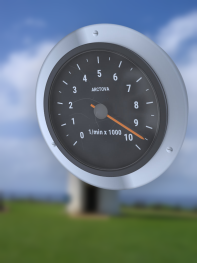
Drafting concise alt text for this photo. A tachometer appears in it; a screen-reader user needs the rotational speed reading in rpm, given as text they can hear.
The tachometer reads 9500 rpm
